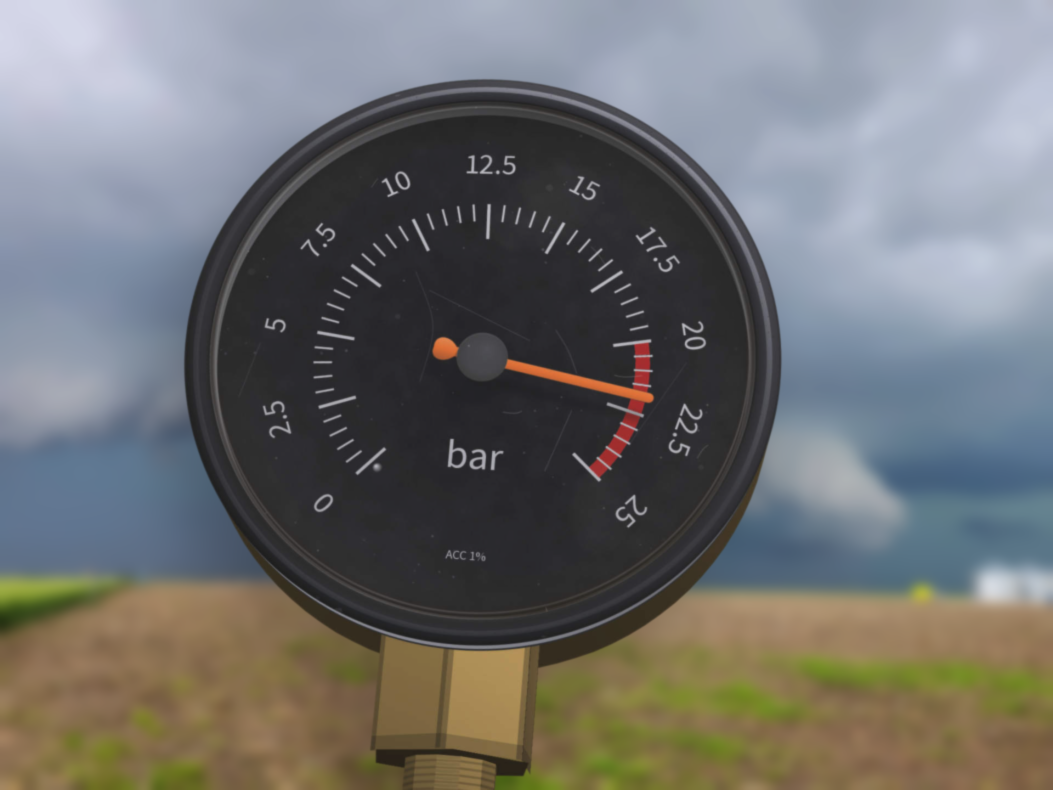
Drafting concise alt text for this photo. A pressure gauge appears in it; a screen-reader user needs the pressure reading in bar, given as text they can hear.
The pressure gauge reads 22 bar
